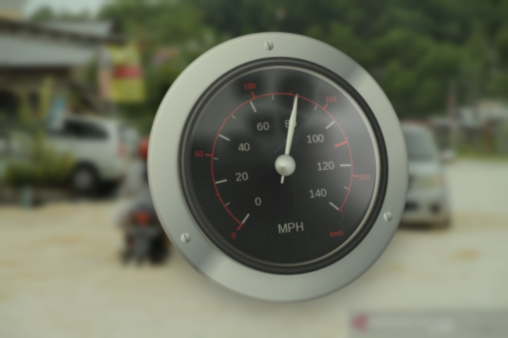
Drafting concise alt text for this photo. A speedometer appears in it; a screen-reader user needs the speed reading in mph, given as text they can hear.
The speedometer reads 80 mph
